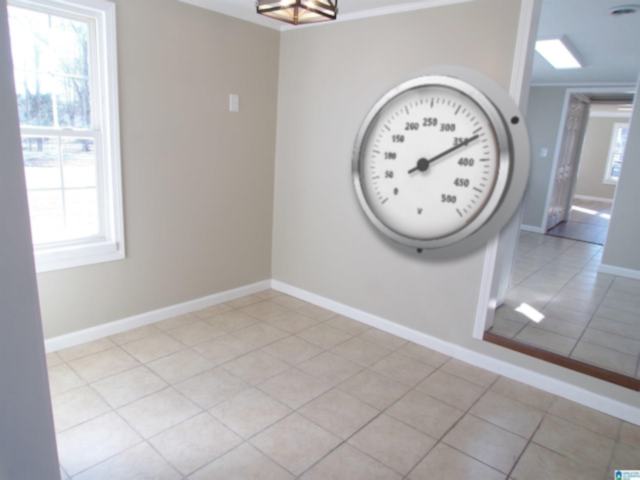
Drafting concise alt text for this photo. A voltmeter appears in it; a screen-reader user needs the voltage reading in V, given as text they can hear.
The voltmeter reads 360 V
